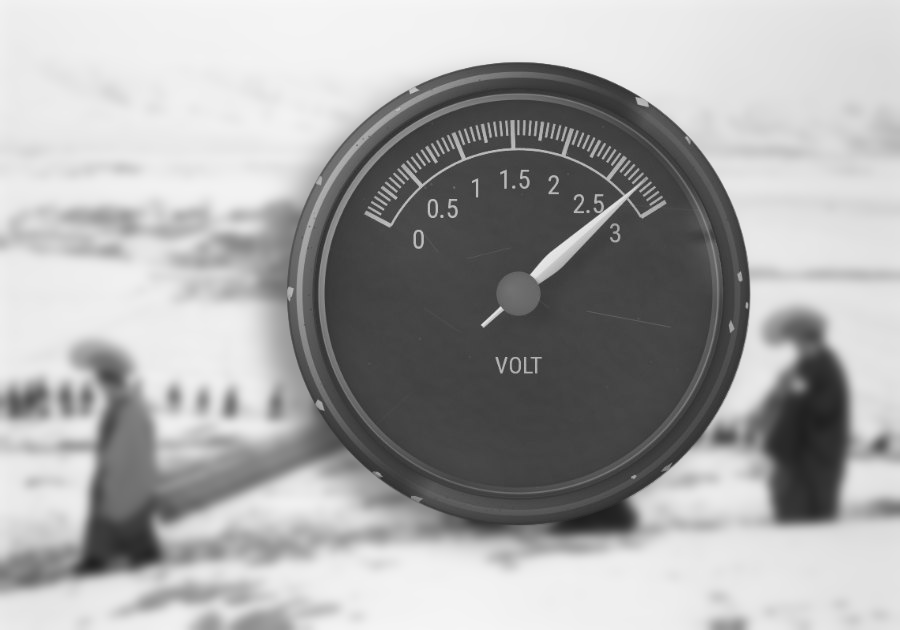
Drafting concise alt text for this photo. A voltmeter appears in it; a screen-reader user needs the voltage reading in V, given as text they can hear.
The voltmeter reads 2.75 V
